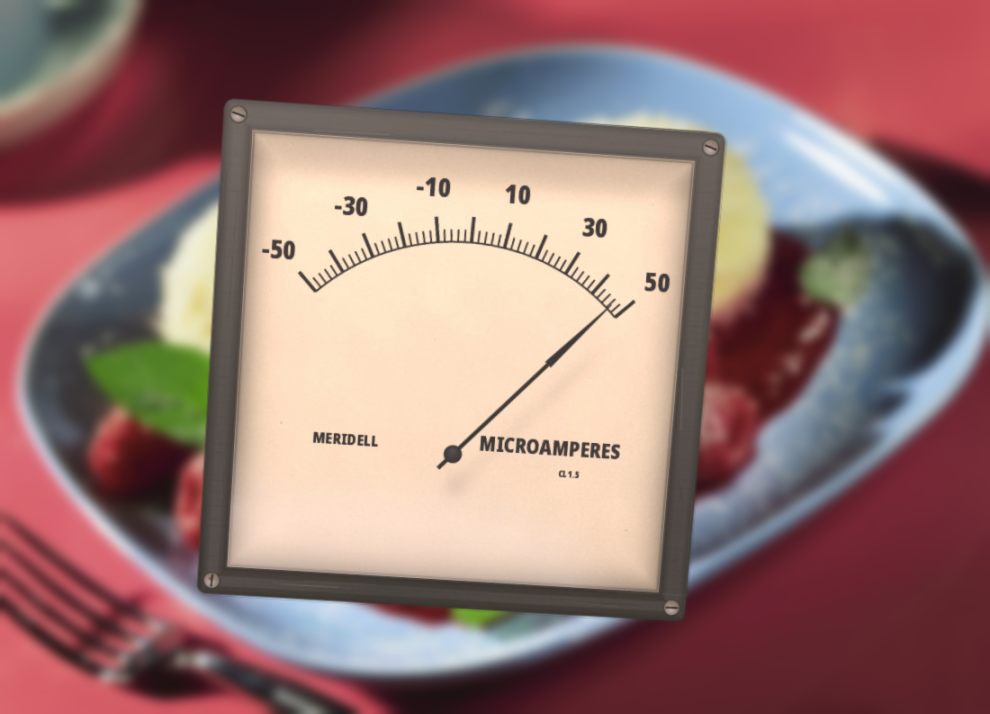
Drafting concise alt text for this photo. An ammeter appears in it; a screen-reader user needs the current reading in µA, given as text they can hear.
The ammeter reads 46 µA
